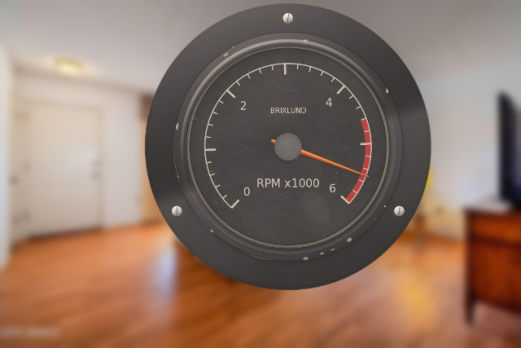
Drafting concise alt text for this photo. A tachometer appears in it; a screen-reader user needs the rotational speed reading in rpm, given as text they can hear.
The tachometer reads 5500 rpm
